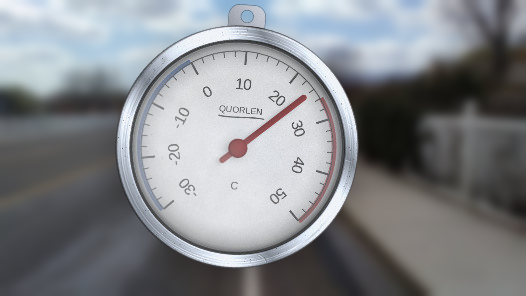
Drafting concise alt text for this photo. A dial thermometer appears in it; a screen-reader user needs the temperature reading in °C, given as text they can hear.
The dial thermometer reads 24 °C
